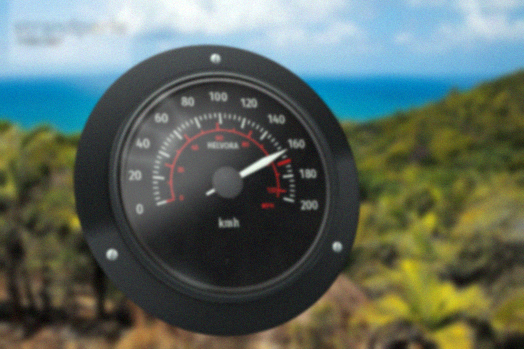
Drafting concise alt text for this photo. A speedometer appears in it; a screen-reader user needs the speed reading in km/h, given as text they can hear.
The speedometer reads 160 km/h
